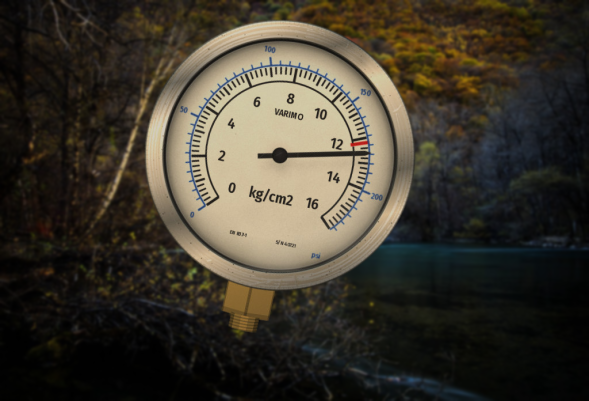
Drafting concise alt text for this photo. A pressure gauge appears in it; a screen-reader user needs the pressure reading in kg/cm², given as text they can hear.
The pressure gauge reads 12.6 kg/cm²
